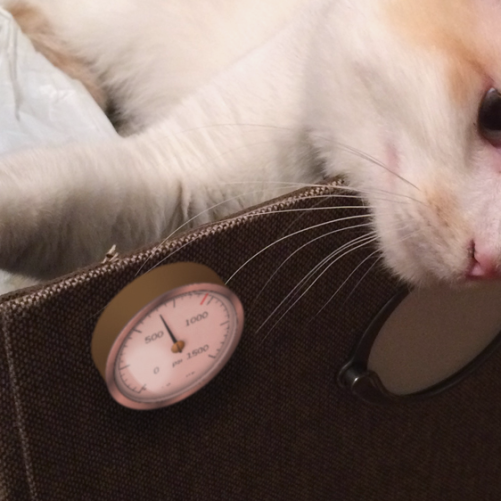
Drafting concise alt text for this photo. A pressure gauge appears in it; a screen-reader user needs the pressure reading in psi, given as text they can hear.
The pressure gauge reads 650 psi
